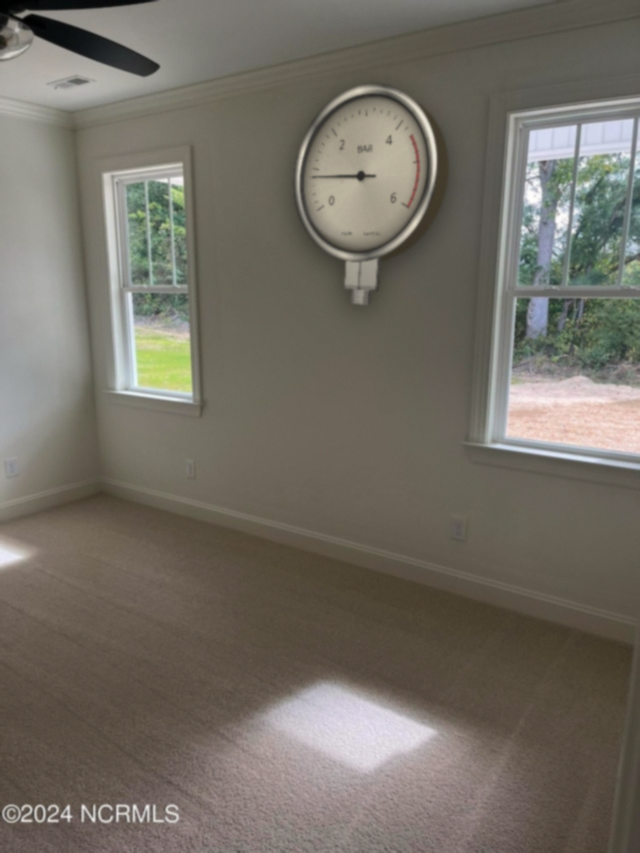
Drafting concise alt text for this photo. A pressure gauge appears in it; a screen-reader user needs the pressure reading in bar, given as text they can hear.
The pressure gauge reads 0.8 bar
